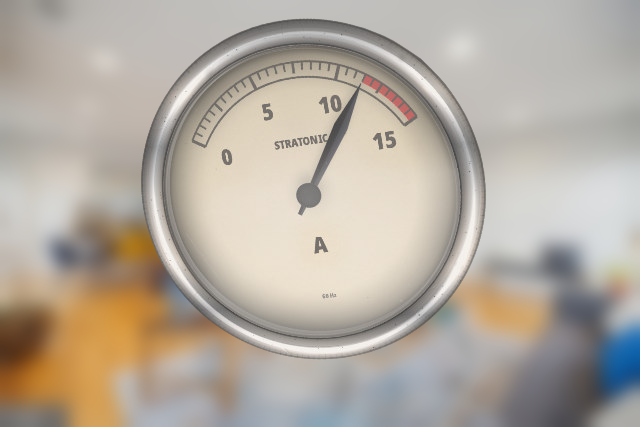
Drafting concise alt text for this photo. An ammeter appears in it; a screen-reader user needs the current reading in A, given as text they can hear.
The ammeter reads 11.5 A
